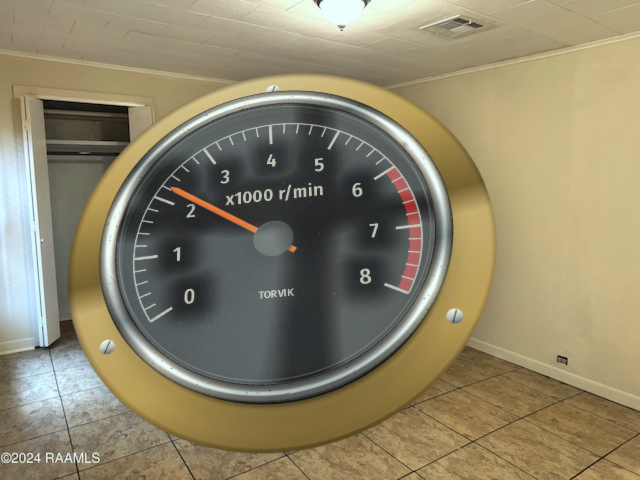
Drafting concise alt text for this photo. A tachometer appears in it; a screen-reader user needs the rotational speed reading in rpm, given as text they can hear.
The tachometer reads 2200 rpm
